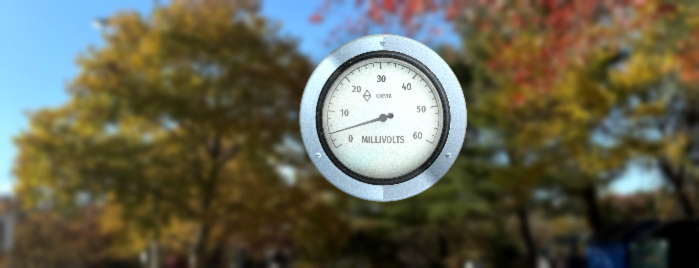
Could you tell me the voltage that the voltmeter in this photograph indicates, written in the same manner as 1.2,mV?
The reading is 4,mV
